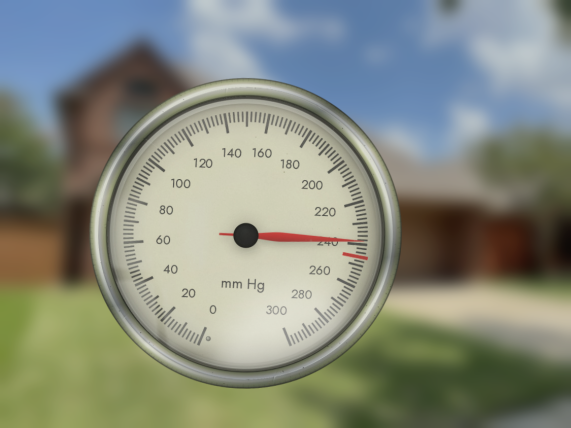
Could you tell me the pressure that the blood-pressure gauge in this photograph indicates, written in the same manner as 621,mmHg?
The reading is 238,mmHg
